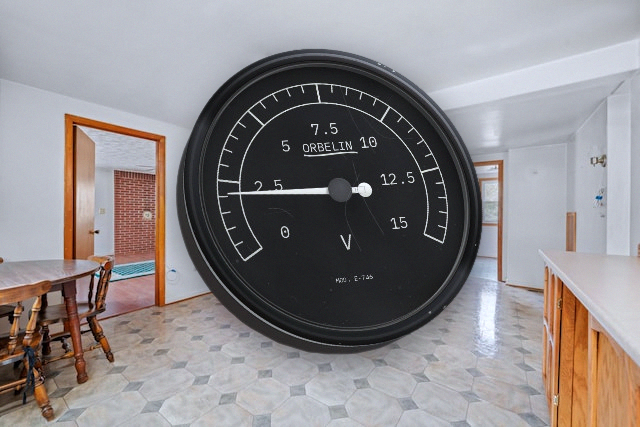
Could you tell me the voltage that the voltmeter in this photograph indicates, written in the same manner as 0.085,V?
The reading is 2,V
